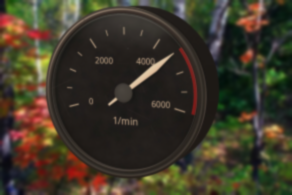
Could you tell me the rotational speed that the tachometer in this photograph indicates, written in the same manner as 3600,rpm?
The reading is 4500,rpm
